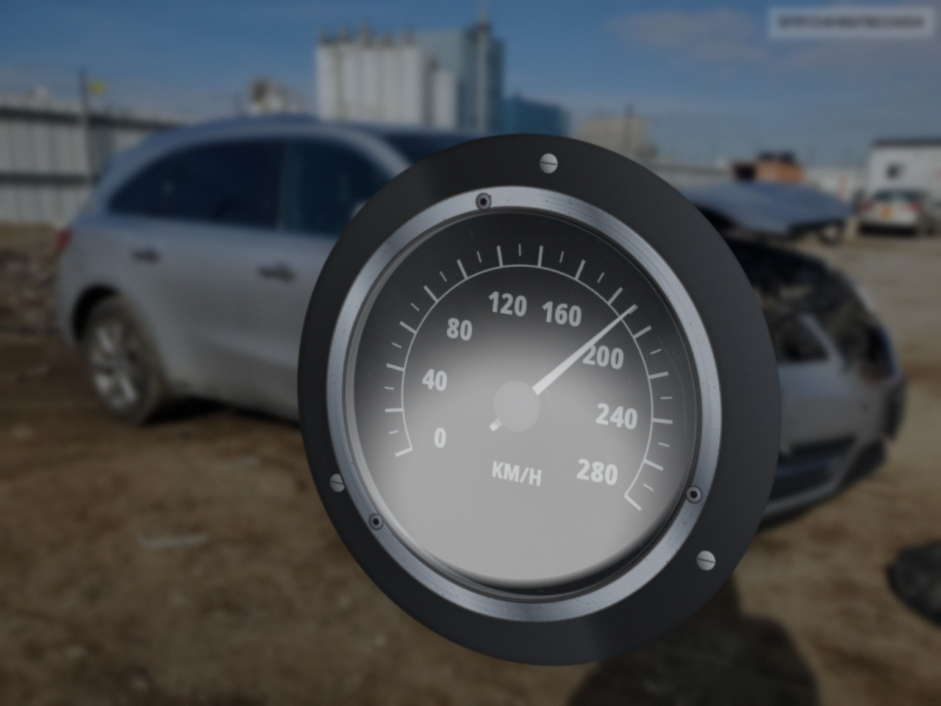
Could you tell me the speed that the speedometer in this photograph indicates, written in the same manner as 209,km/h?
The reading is 190,km/h
